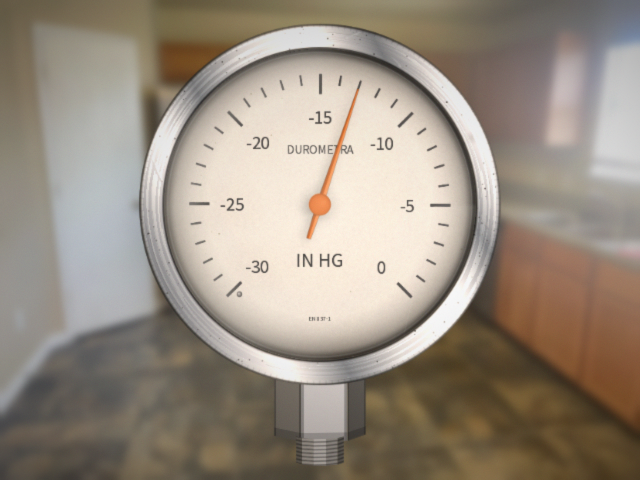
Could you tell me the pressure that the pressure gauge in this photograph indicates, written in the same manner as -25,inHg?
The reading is -13,inHg
